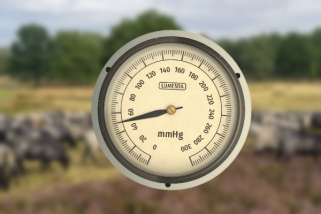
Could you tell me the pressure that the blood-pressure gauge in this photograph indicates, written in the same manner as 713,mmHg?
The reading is 50,mmHg
